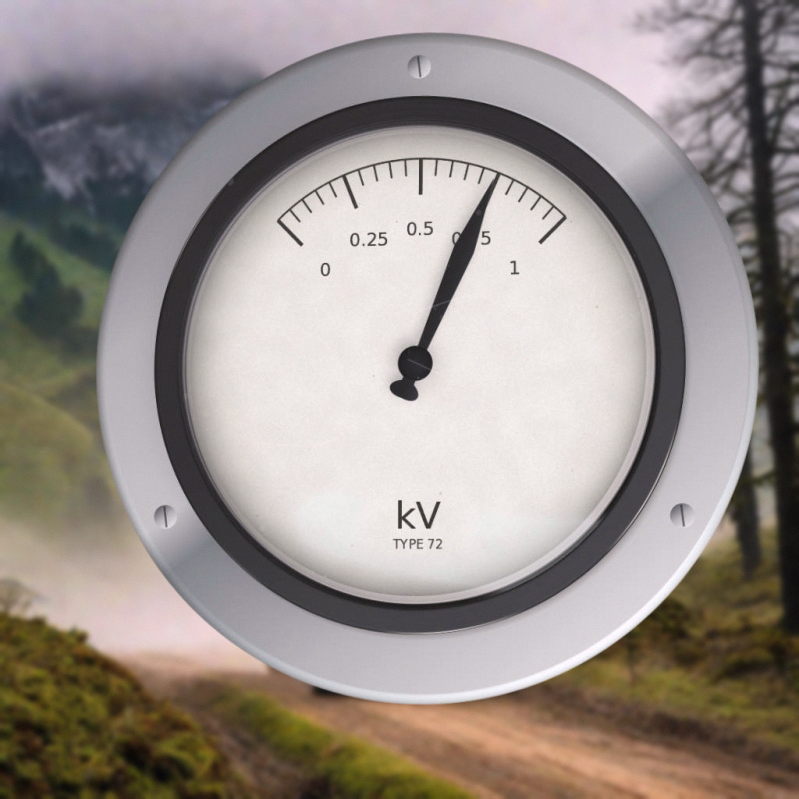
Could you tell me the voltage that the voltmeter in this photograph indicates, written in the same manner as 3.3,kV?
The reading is 0.75,kV
